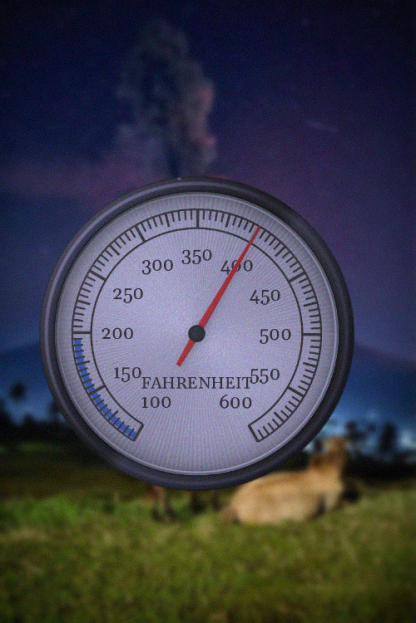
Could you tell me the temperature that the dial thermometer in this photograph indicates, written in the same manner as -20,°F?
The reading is 400,°F
